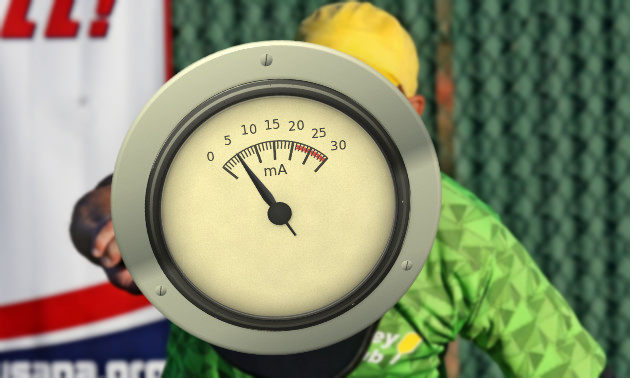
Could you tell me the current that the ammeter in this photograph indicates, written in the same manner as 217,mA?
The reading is 5,mA
